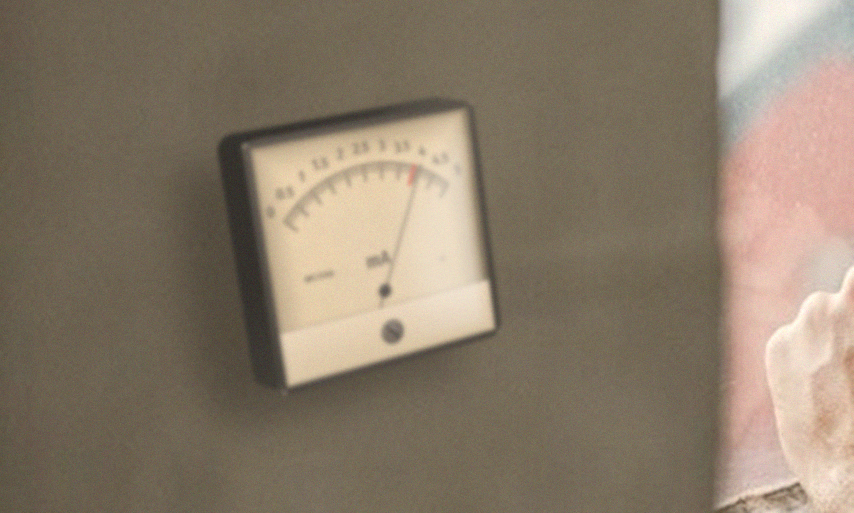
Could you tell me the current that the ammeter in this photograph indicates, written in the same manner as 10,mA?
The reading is 4,mA
